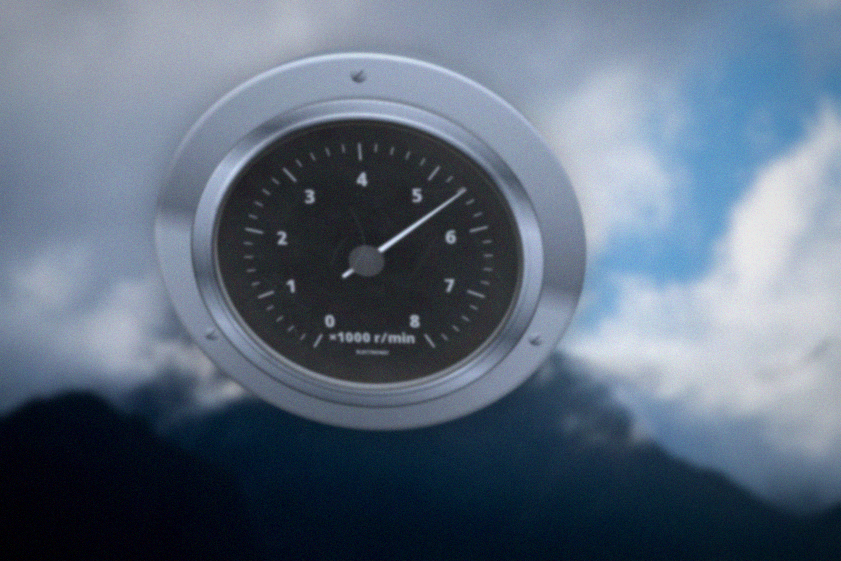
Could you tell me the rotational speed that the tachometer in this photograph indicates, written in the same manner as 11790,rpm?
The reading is 5400,rpm
